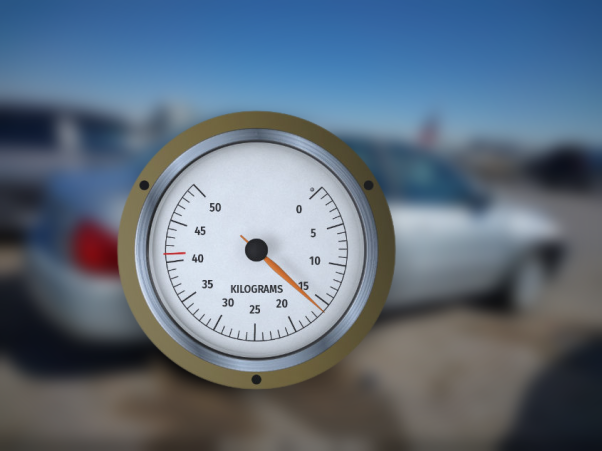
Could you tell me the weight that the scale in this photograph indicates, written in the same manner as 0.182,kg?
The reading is 16,kg
